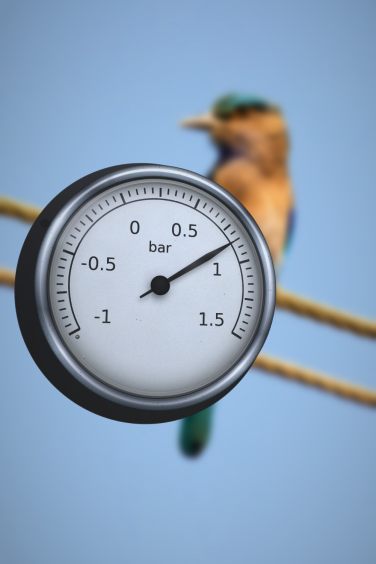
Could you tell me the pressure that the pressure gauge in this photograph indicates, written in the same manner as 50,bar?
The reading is 0.85,bar
